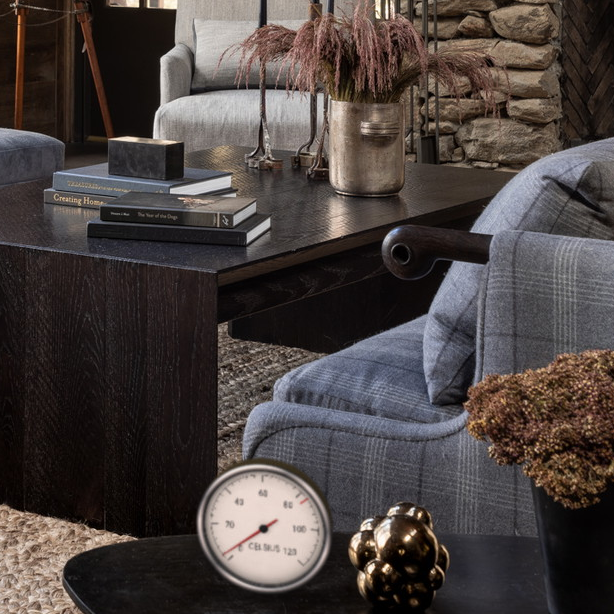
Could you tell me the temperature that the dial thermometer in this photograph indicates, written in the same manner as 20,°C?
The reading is 4,°C
